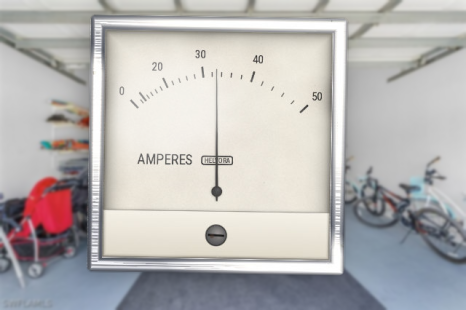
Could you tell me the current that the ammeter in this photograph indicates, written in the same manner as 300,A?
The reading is 33,A
